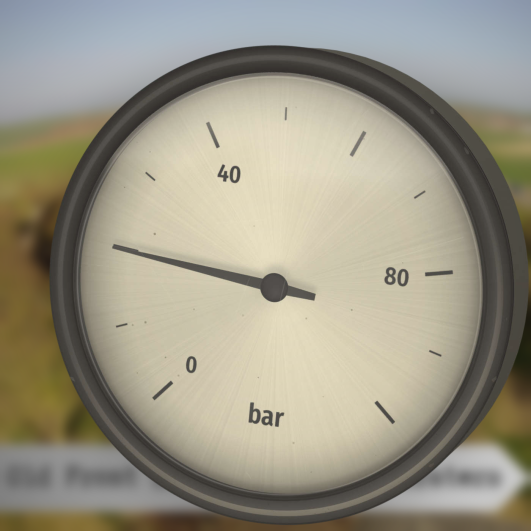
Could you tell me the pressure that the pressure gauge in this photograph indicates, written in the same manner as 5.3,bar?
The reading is 20,bar
